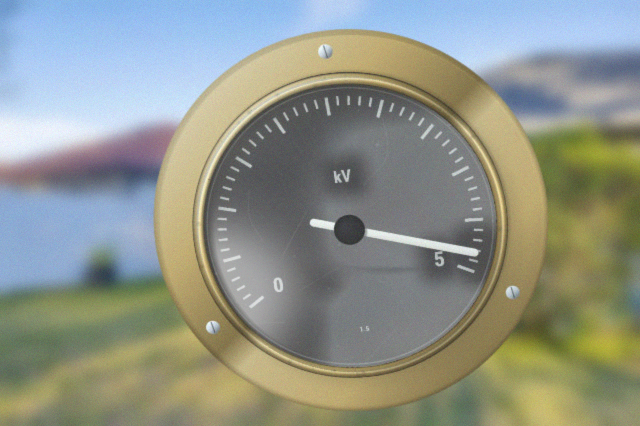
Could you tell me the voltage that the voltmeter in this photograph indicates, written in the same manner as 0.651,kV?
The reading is 4.8,kV
